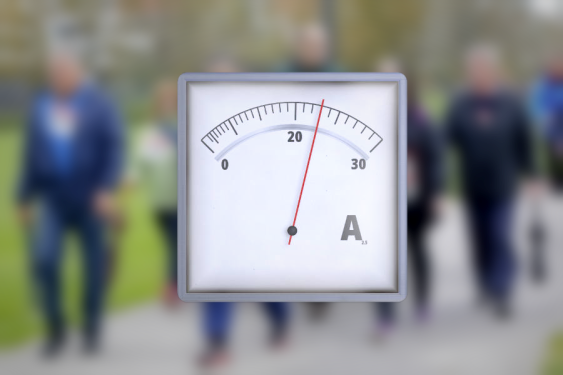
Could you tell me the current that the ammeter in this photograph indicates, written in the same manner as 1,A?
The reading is 23,A
